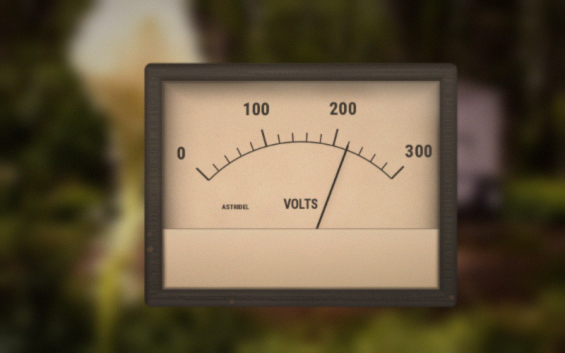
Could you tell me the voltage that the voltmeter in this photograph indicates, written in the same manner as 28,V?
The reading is 220,V
